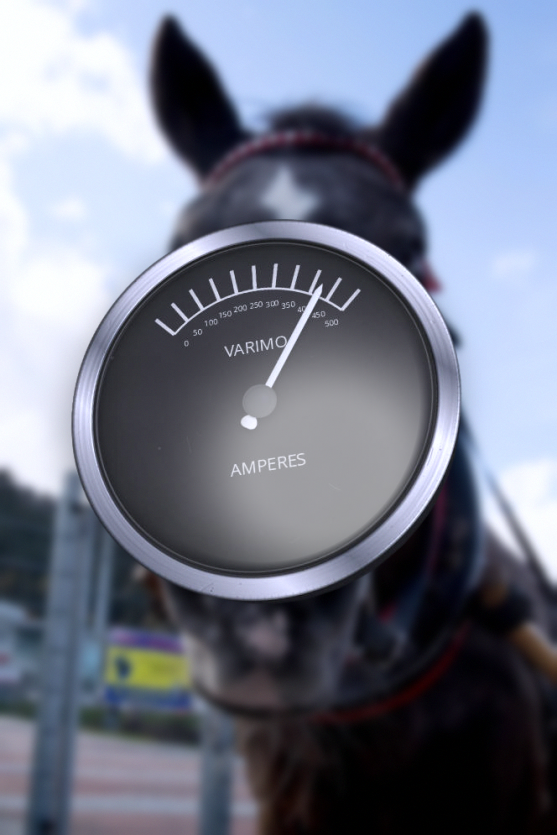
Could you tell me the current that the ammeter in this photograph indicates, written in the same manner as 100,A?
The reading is 425,A
